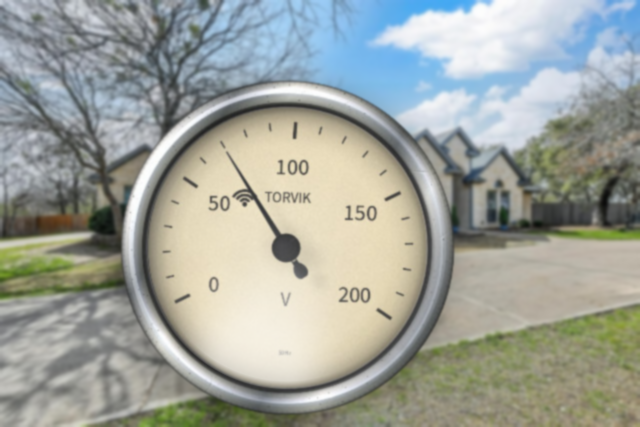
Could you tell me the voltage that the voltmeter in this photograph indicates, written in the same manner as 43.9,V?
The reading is 70,V
